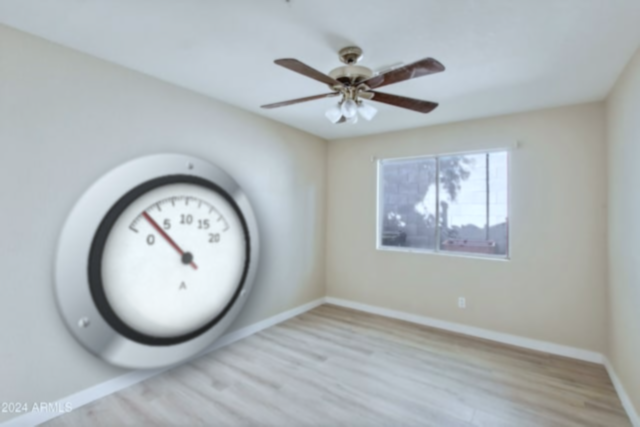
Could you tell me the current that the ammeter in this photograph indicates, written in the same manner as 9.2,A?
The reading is 2.5,A
